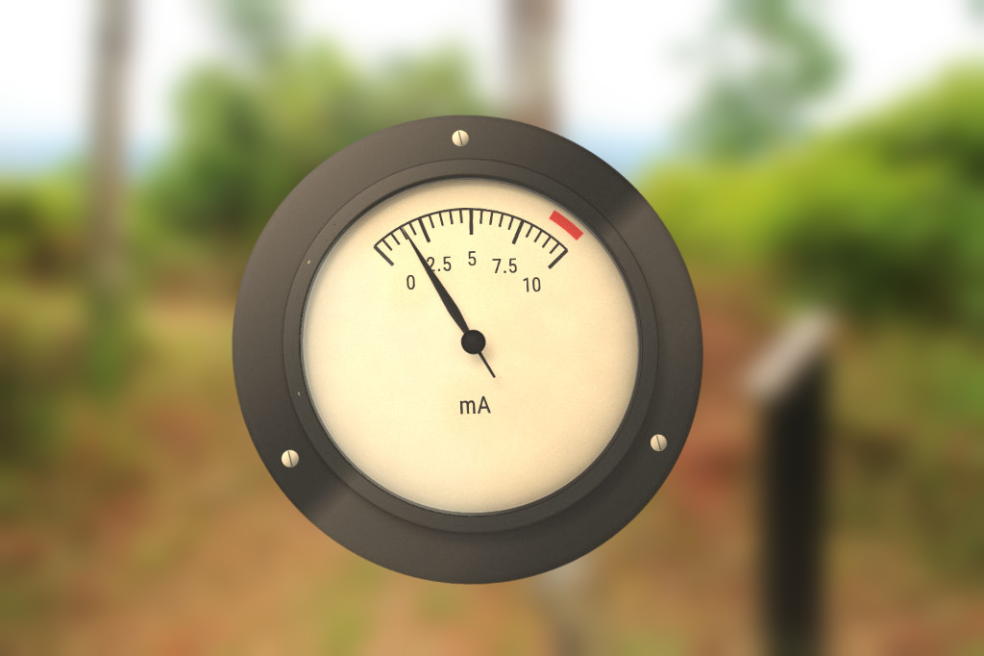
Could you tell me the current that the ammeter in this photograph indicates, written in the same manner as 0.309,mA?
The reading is 1.5,mA
